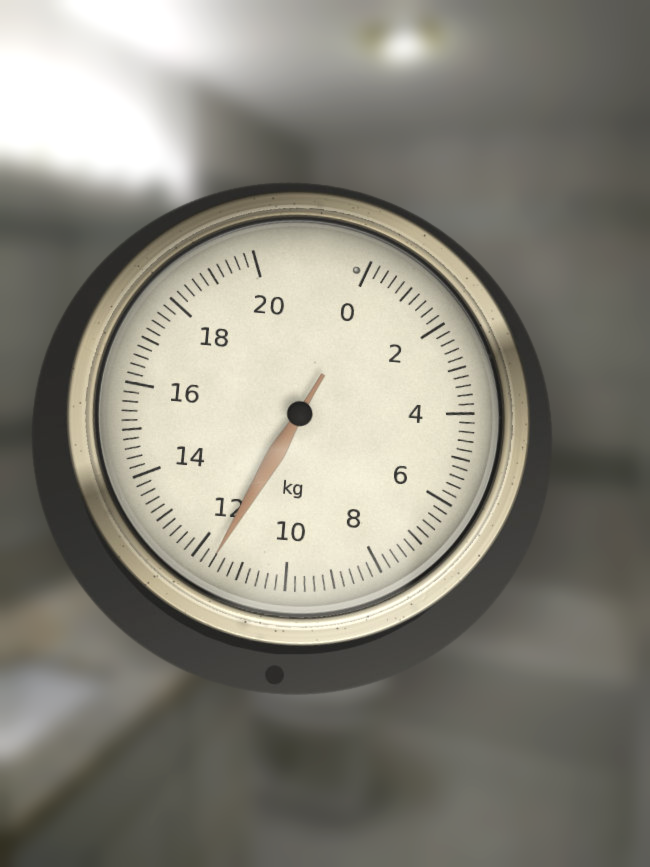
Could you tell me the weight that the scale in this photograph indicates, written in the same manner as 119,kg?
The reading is 11.6,kg
